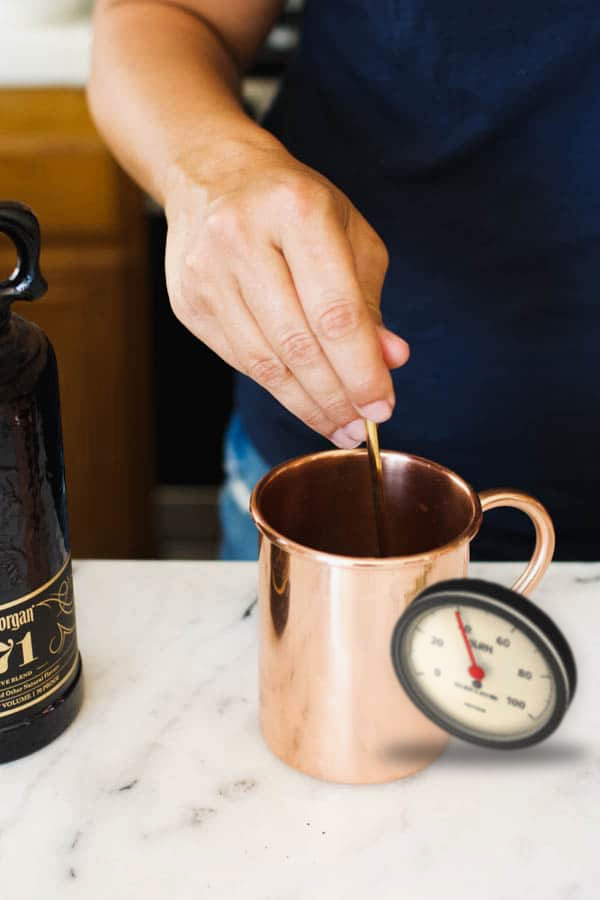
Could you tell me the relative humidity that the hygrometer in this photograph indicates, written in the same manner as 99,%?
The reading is 40,%
